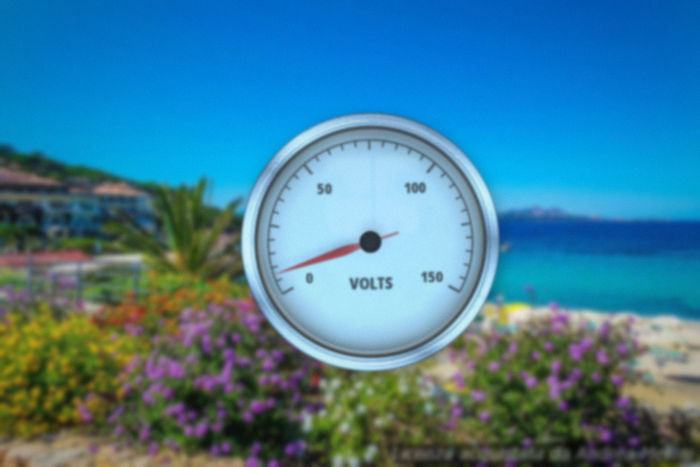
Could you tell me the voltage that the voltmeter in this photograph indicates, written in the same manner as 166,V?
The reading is 7.5,V
